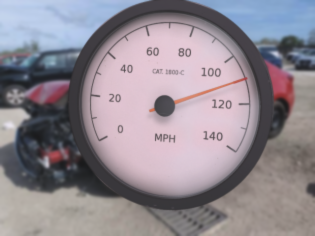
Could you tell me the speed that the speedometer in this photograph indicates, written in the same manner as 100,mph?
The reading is 110,mph
